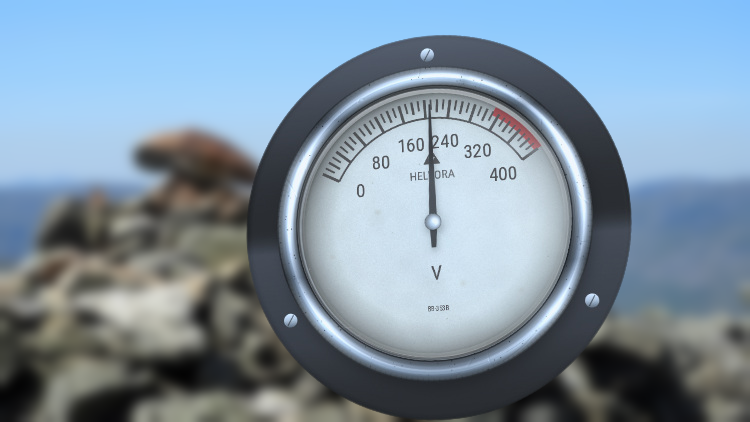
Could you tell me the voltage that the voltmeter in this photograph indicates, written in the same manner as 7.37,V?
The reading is 210,V
